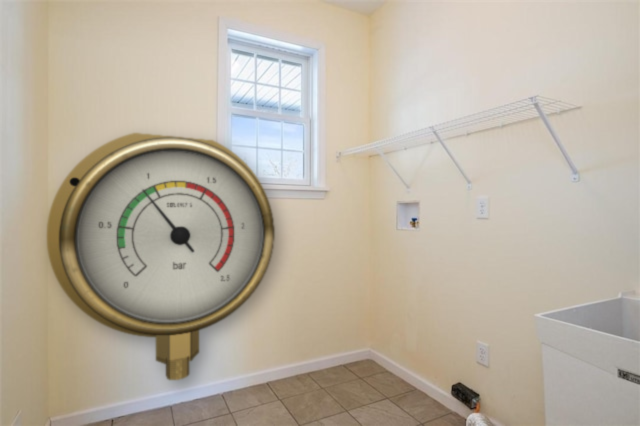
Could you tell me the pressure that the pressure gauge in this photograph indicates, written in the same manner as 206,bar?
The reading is 0.9,bar
